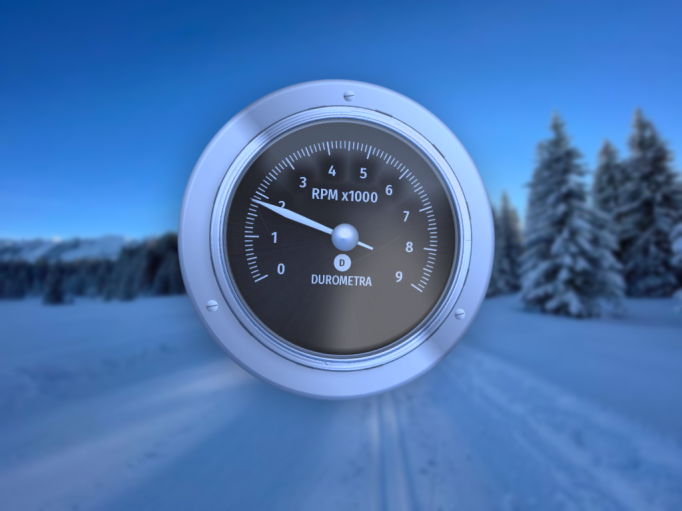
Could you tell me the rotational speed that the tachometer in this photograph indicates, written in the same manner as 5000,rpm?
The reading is 1800,rpm
